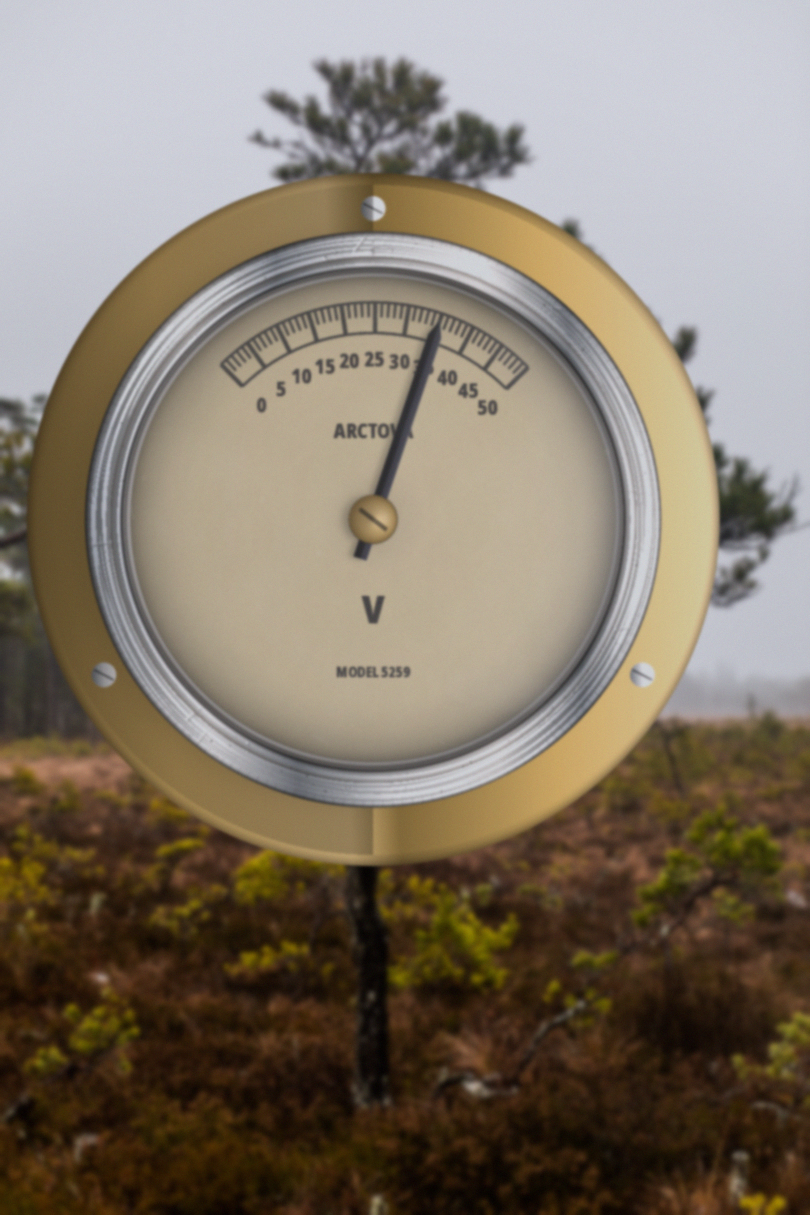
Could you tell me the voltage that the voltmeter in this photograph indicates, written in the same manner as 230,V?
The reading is 35,V
